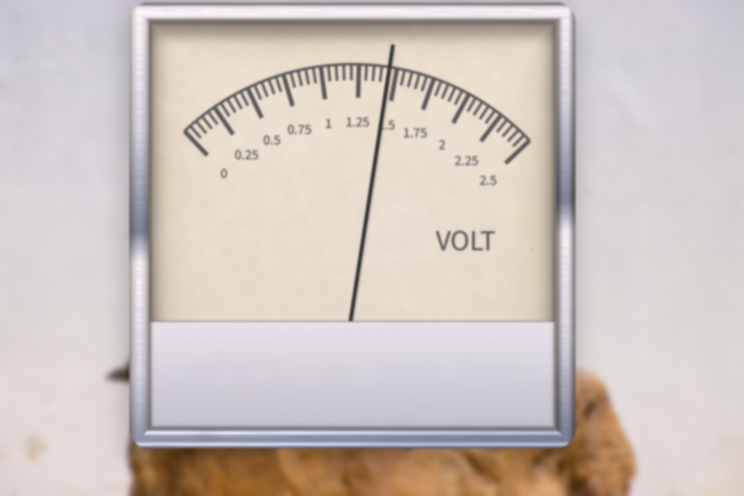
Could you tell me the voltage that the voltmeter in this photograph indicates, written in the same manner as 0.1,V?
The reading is 1.45,V
